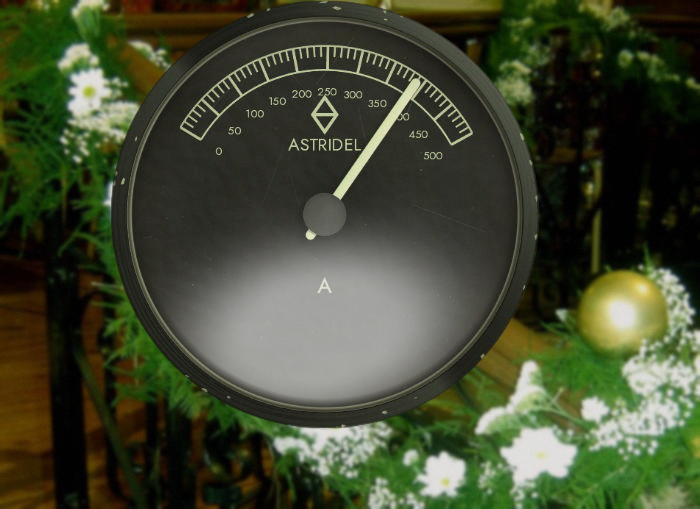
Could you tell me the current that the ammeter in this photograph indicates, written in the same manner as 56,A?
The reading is 390,A
